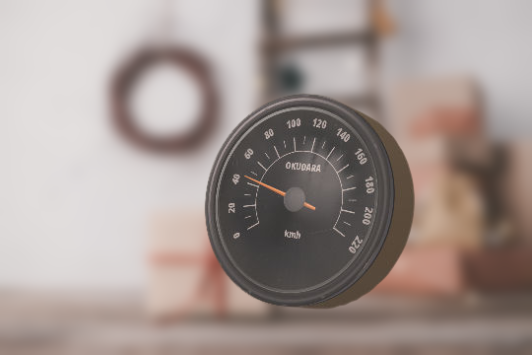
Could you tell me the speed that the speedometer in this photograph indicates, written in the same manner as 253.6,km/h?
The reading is 45,km/h
